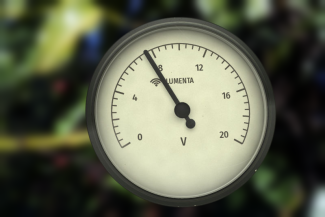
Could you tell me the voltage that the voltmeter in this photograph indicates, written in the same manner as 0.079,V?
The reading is 7.5,V
